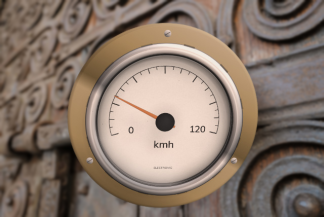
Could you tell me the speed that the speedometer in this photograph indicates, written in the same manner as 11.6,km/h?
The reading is 25,km/h
